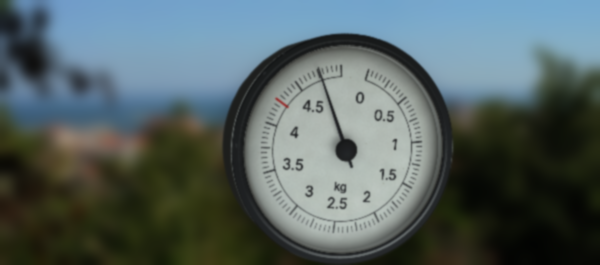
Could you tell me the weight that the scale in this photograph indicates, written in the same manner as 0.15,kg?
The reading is 4.75,kg
